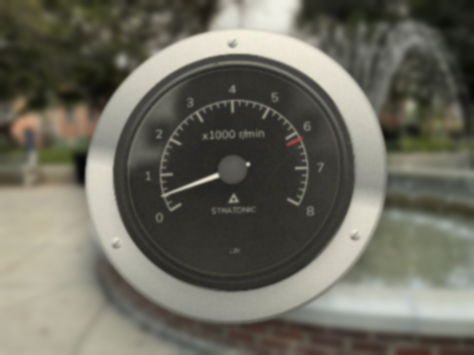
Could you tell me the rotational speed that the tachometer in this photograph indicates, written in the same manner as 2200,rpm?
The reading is 400,rpm
